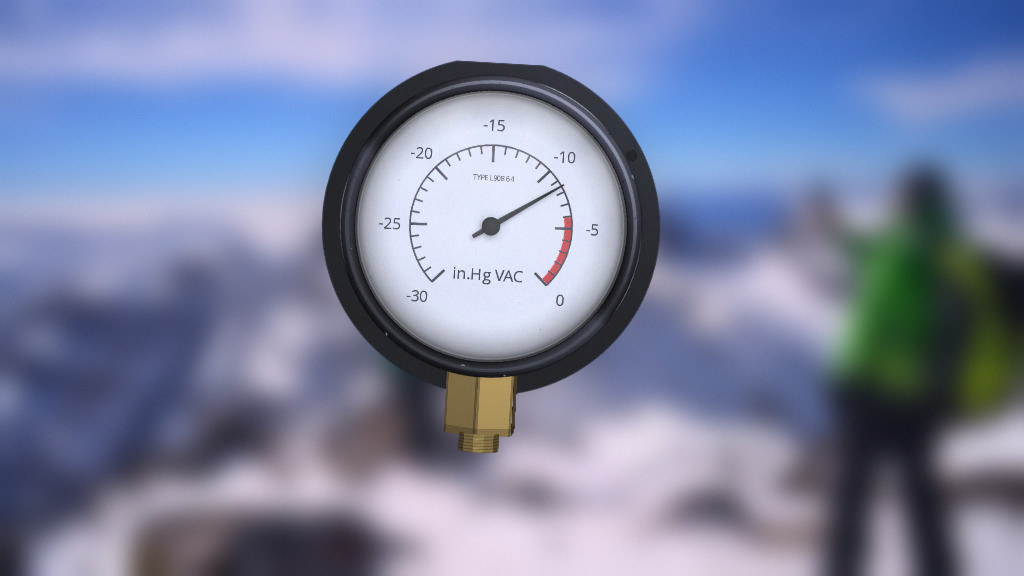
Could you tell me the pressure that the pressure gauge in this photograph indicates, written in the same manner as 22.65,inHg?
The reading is -8.5,inHg
